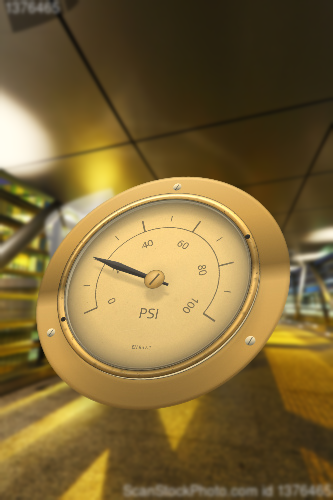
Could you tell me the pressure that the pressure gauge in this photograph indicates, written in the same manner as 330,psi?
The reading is 20,psi
